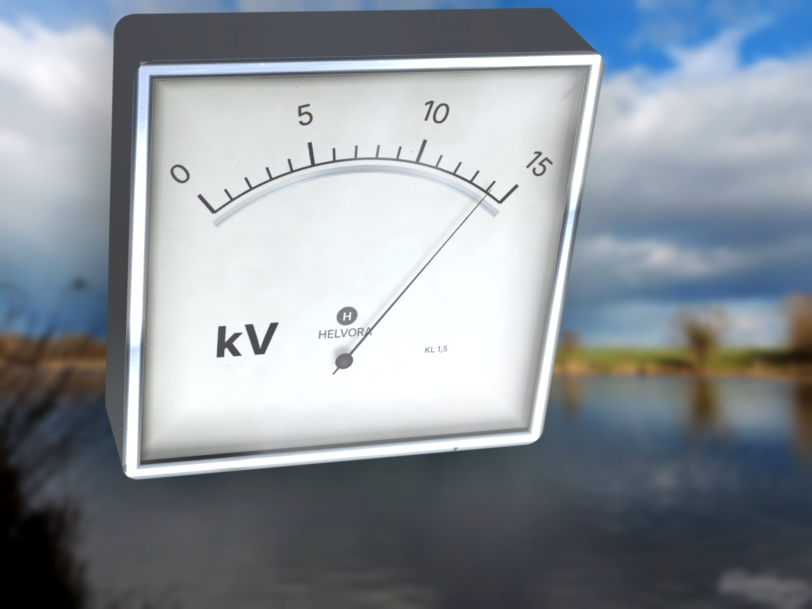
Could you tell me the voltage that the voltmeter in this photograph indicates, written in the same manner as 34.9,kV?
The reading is 14,kV
